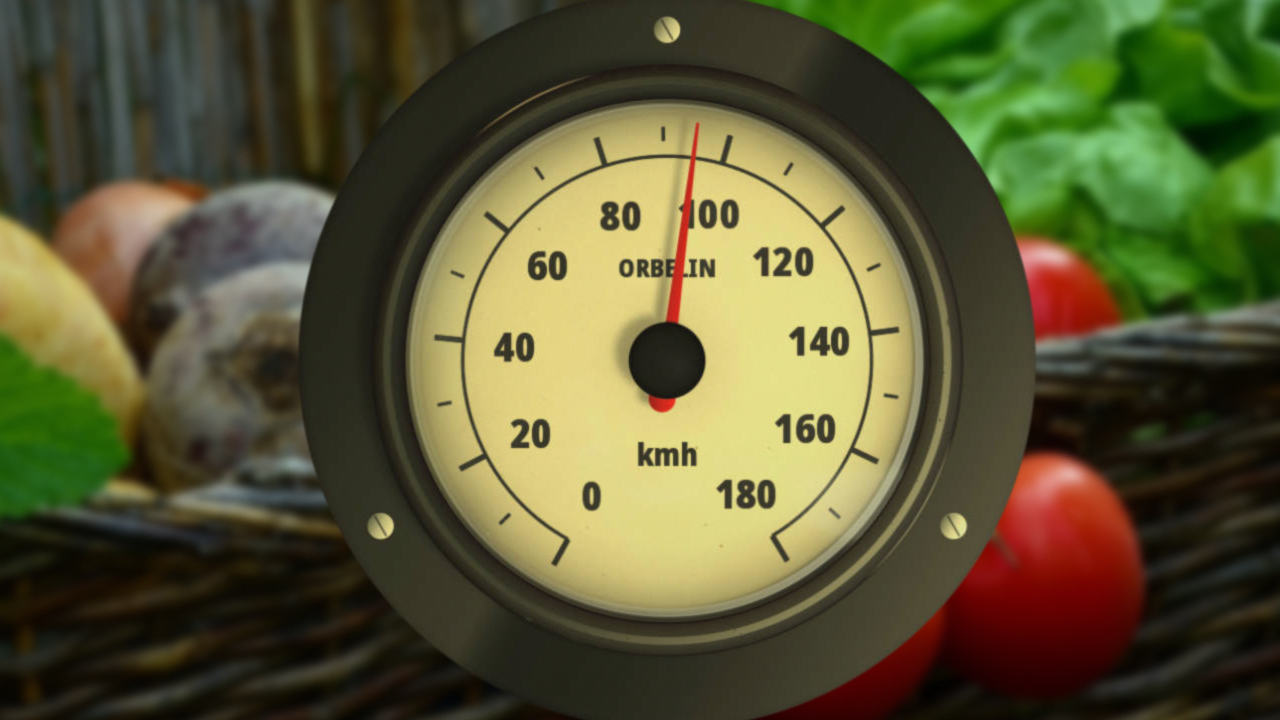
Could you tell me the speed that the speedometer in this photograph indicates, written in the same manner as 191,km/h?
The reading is 95,km/h
